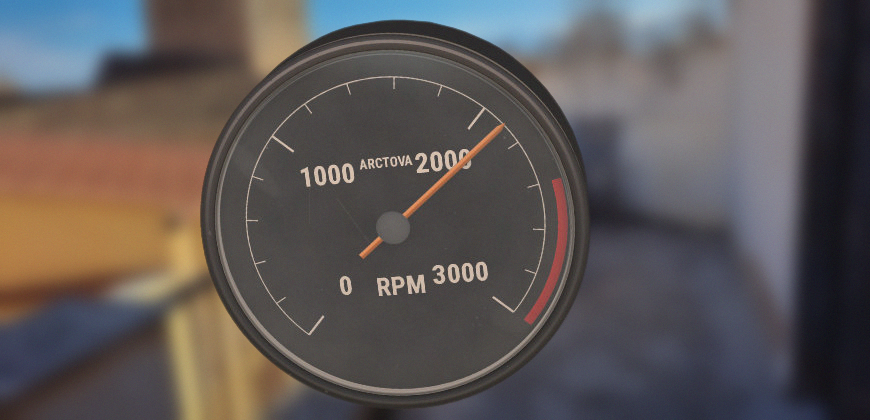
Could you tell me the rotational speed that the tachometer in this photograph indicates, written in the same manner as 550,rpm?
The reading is 2100,rpm
